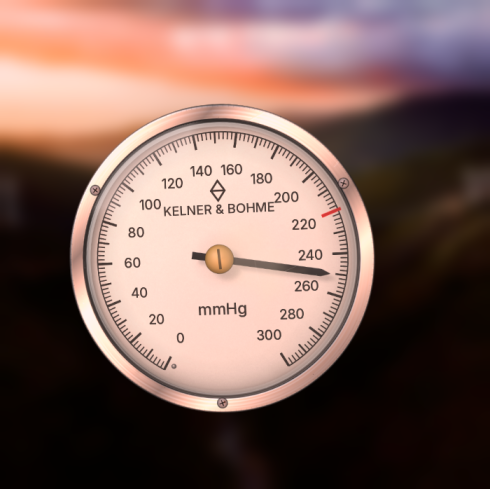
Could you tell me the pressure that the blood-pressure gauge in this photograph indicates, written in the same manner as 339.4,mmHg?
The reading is 250,mmHg
